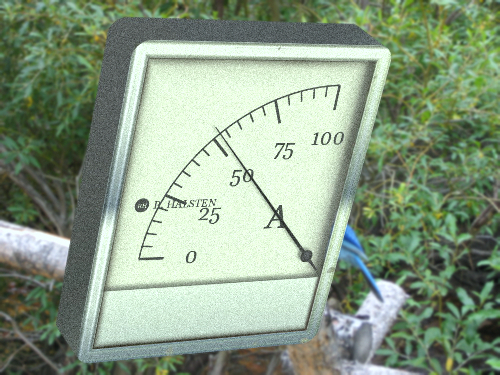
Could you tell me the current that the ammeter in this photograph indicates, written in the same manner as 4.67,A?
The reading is 52.5,A
